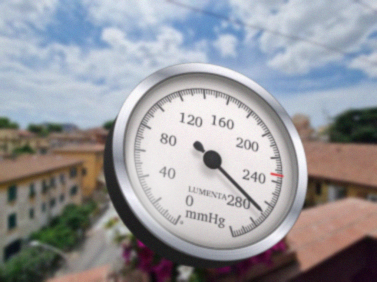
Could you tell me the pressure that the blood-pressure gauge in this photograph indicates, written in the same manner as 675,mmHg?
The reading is 270,mmHg
